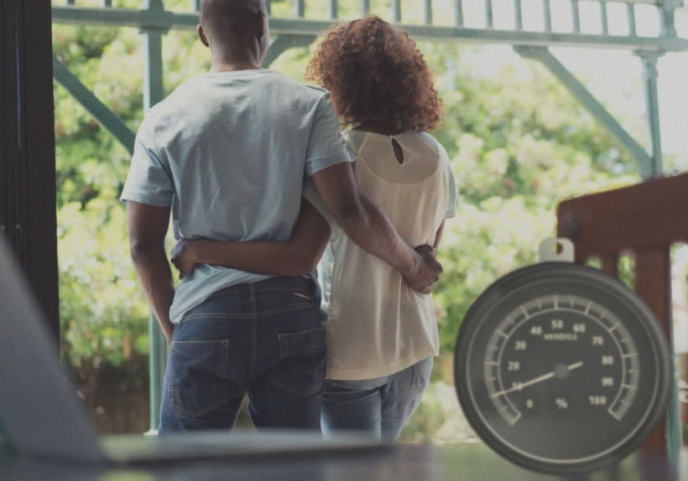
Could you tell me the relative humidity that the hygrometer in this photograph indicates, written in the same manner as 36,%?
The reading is 10,%
